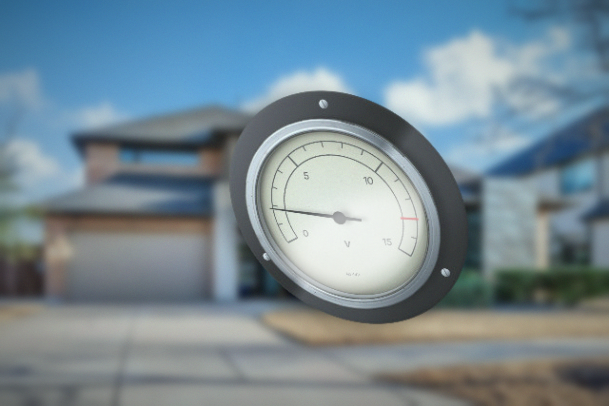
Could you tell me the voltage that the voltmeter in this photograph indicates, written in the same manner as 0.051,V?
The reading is 2,V
